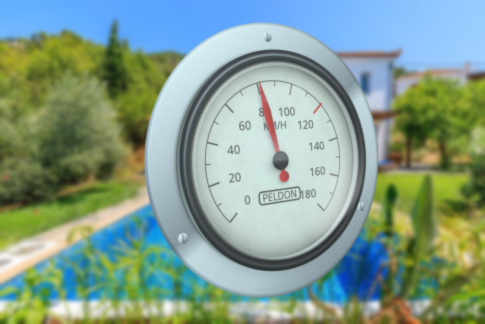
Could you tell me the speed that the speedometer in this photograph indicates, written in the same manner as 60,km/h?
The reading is 80,km/h
